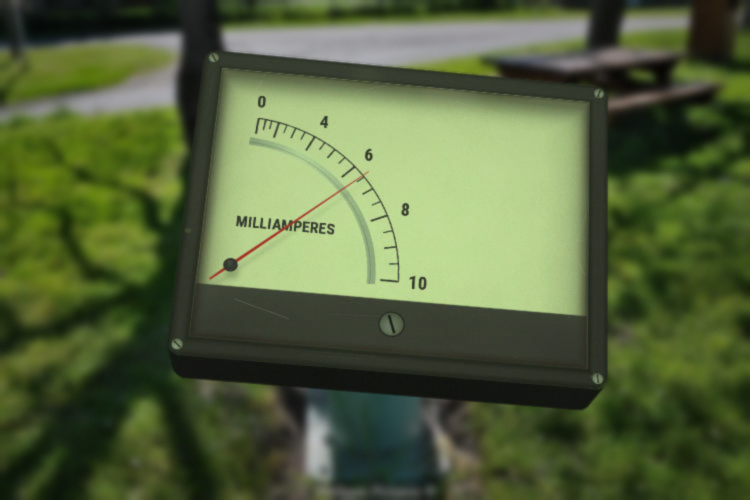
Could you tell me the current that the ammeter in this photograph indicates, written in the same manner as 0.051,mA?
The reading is 6.5,mA
